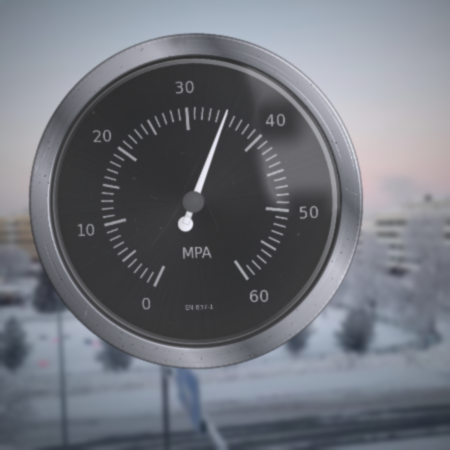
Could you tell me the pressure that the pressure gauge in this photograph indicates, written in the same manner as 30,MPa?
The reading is 35,MPa
